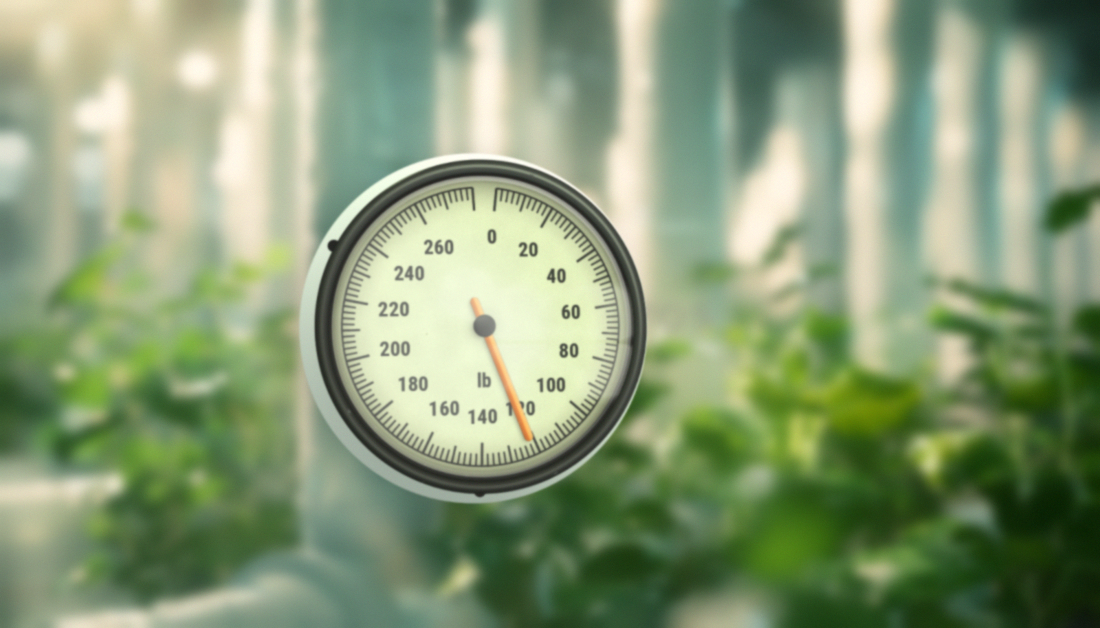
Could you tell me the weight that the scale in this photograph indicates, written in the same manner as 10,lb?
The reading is 122,lb
